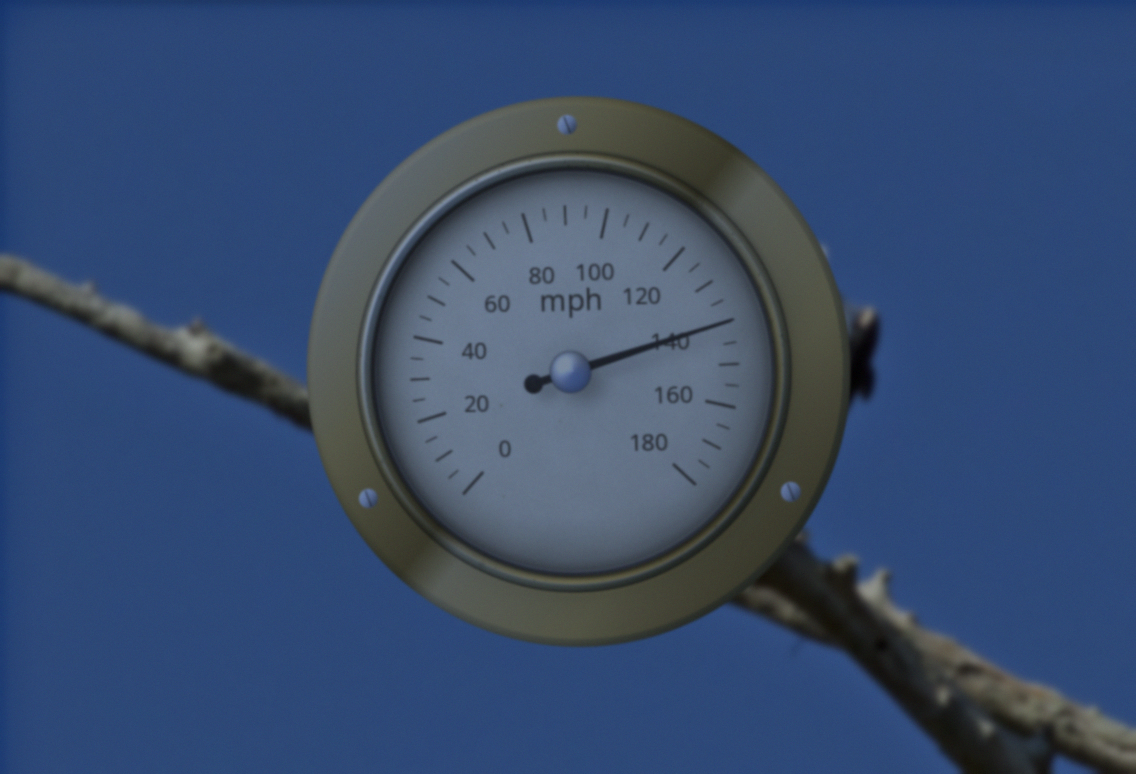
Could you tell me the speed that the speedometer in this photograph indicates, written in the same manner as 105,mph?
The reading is 140,mph
